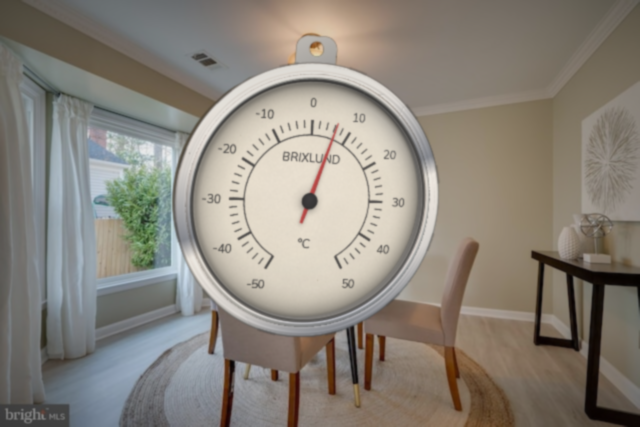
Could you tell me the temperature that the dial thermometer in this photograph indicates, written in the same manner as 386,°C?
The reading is 6,°C
